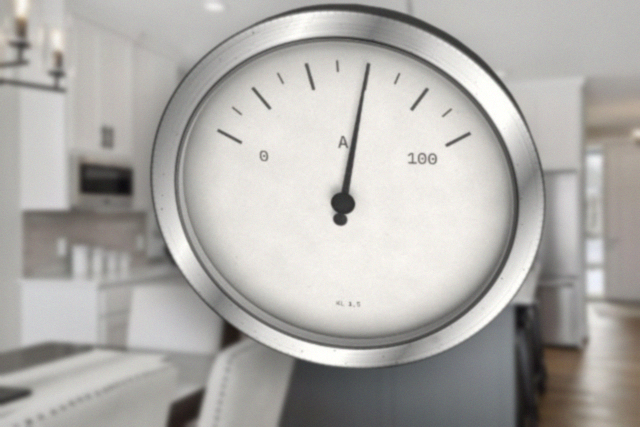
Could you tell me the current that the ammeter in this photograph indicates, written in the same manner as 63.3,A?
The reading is 60,A
